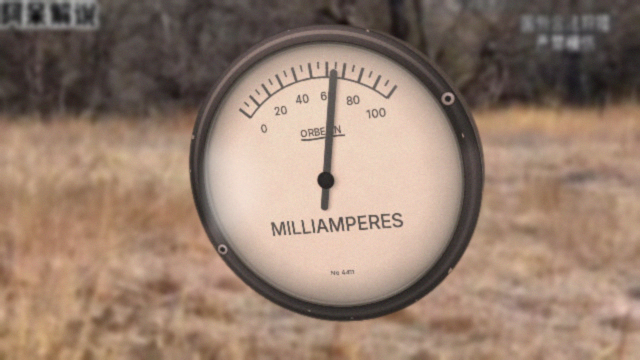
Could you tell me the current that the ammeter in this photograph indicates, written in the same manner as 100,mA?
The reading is 65,mA
